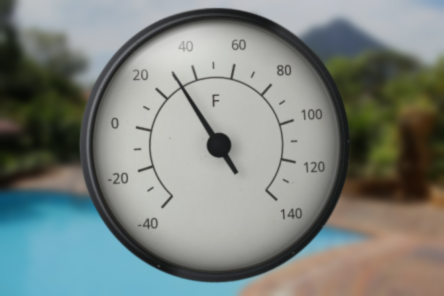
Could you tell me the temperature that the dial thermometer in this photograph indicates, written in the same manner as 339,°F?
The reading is 30,°F
